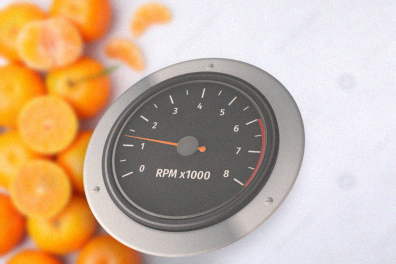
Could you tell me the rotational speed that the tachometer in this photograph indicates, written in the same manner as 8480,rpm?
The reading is 1250,rpm
